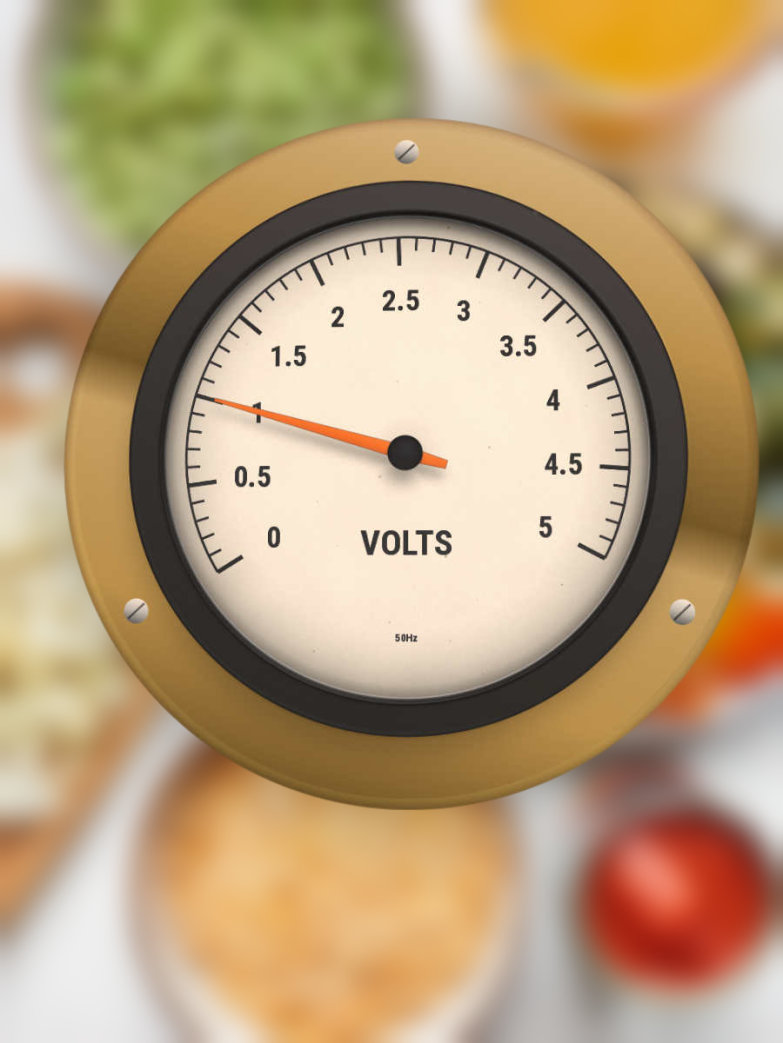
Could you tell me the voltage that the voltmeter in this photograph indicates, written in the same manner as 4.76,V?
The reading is 1,V
